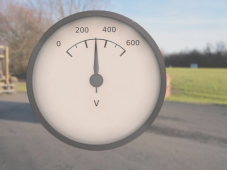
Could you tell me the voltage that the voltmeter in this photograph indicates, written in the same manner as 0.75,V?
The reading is 300,V
